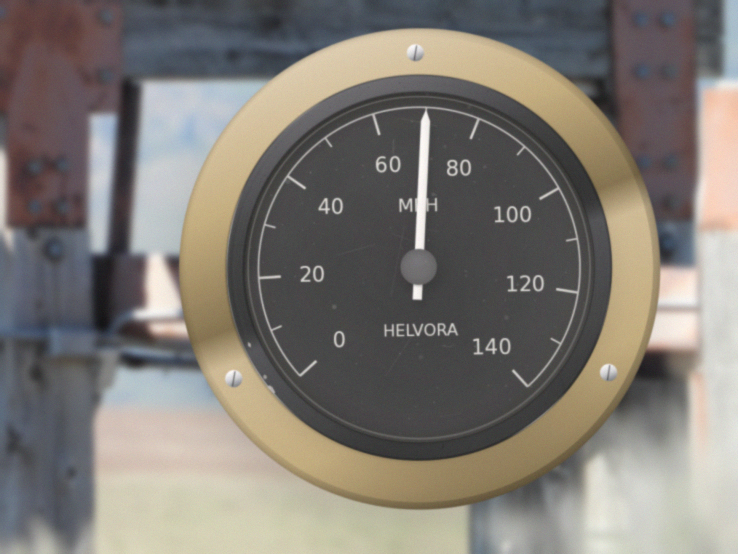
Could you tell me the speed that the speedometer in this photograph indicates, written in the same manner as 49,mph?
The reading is 70,mph
